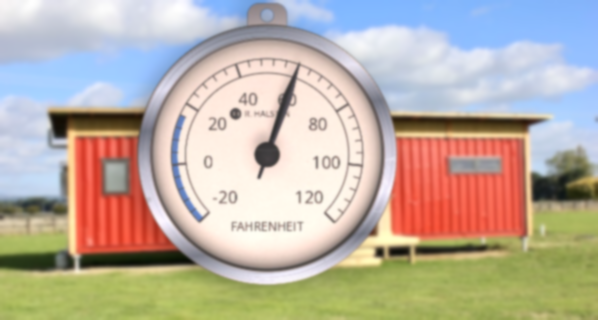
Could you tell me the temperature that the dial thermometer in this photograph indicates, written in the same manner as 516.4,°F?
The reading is 60,°F
